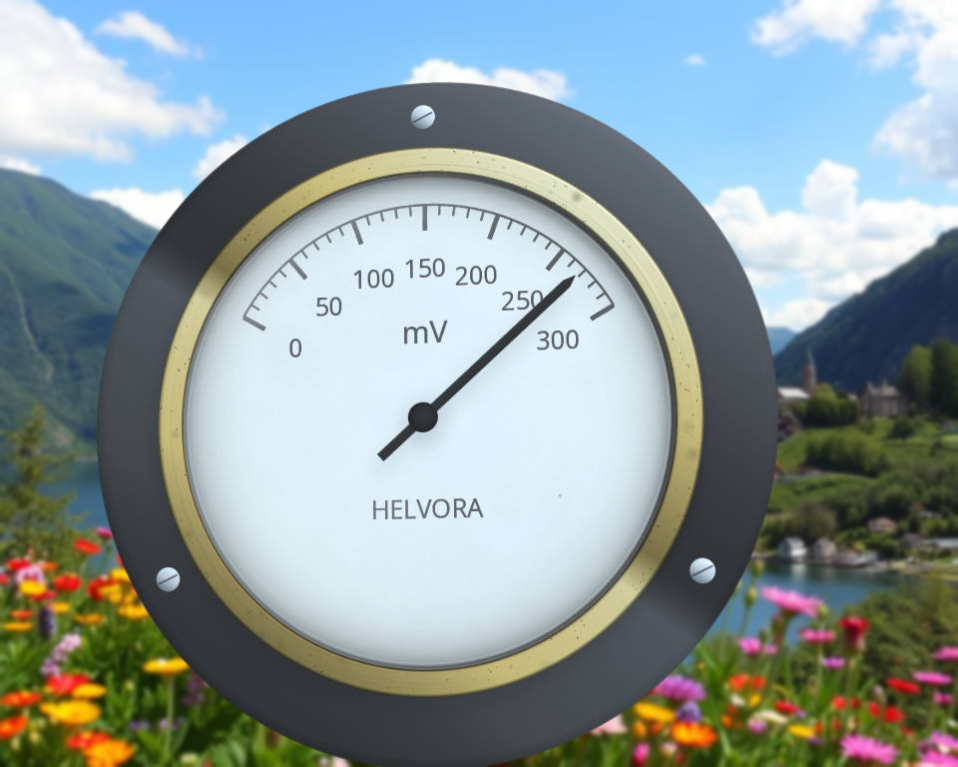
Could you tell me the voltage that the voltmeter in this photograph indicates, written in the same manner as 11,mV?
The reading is 270,mV
